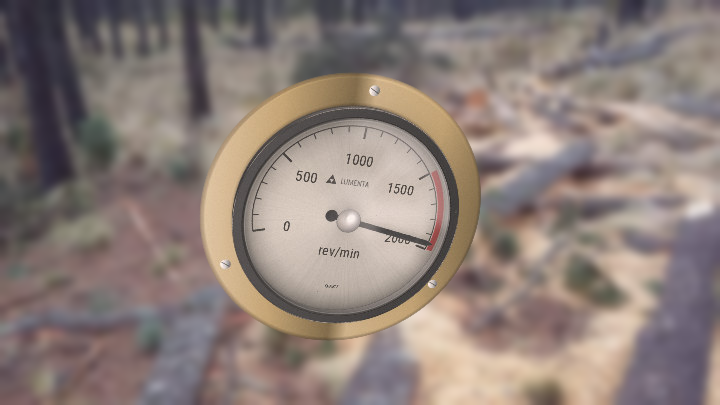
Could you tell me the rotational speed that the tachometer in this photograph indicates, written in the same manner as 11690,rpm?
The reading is 1950,rpm
